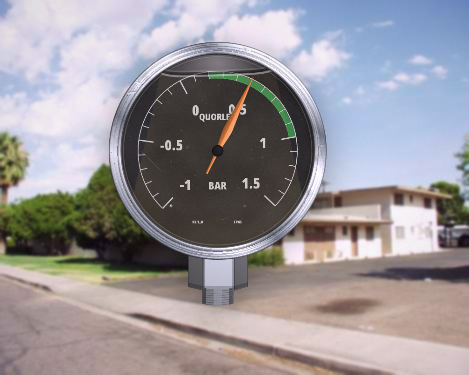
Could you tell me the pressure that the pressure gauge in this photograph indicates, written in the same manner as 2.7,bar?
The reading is 0.5,bar
